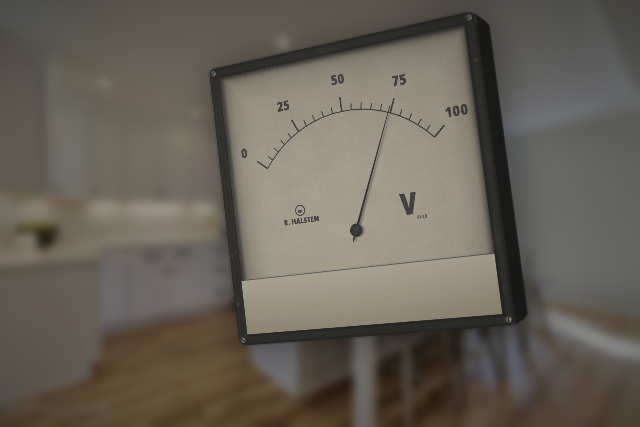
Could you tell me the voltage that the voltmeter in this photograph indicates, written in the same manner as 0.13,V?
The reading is 75,V
